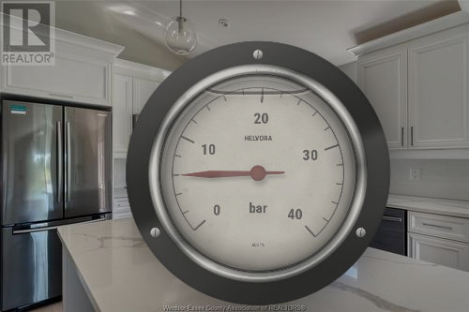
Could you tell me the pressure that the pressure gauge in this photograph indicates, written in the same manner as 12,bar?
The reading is 6,bar
